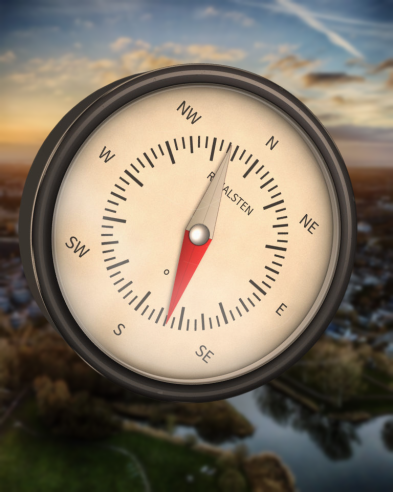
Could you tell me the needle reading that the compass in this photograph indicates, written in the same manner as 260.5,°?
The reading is 160,°
